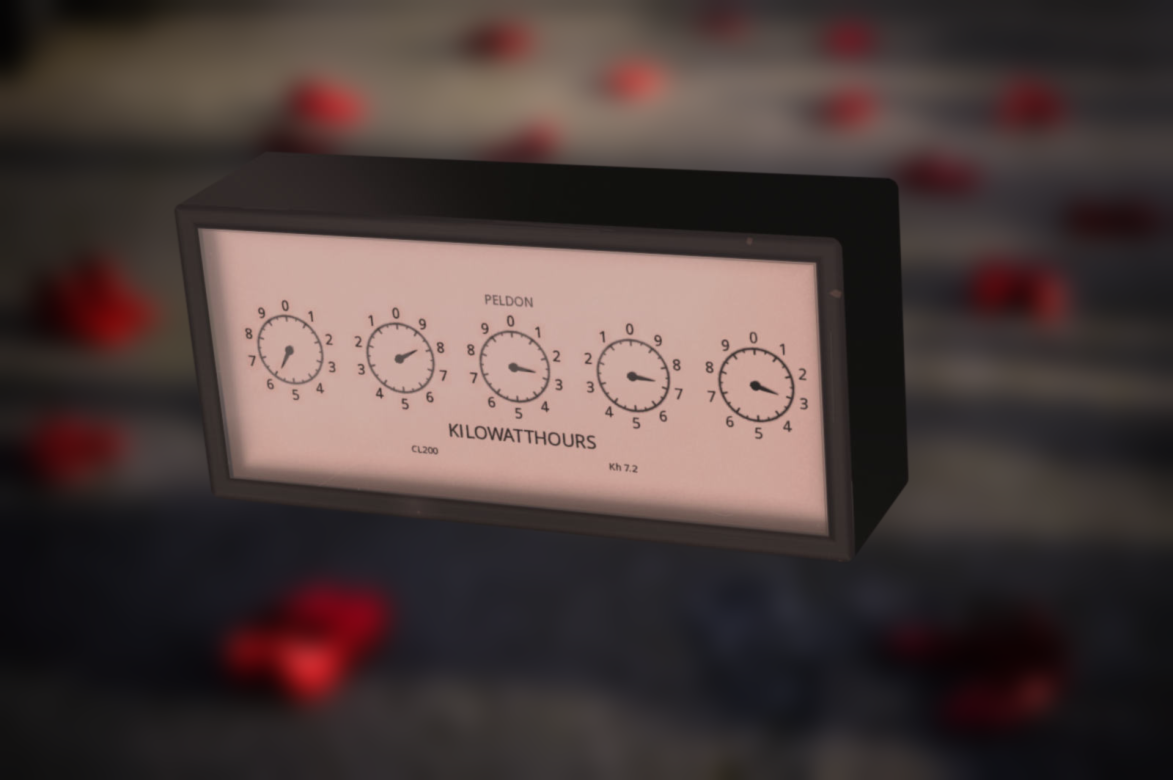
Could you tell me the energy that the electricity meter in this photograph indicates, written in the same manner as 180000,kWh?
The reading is 58273,kWh
